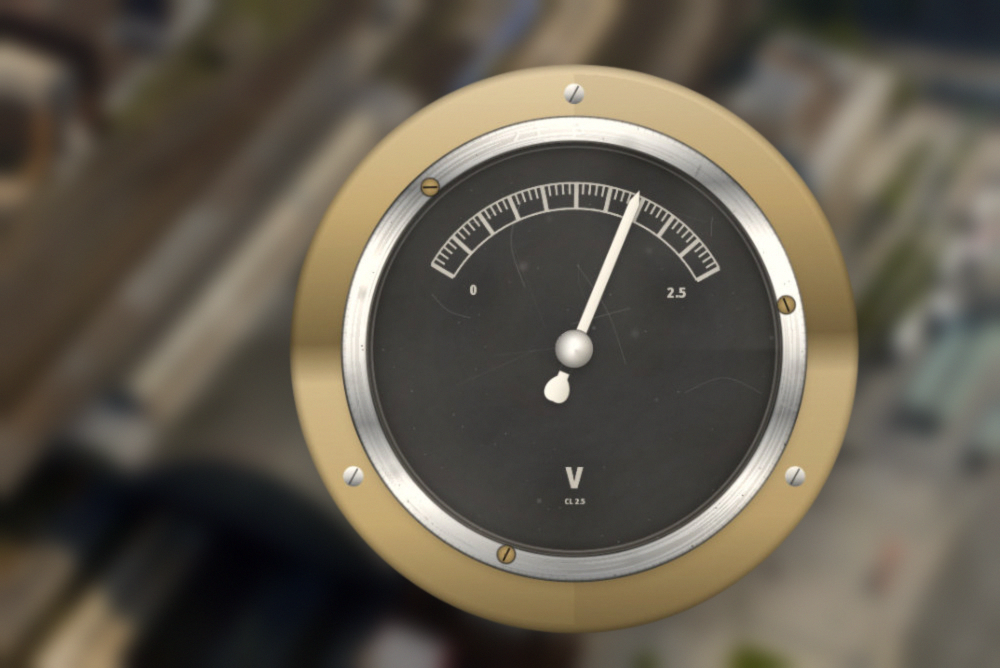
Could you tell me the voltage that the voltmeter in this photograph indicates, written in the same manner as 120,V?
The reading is 1.7,V
